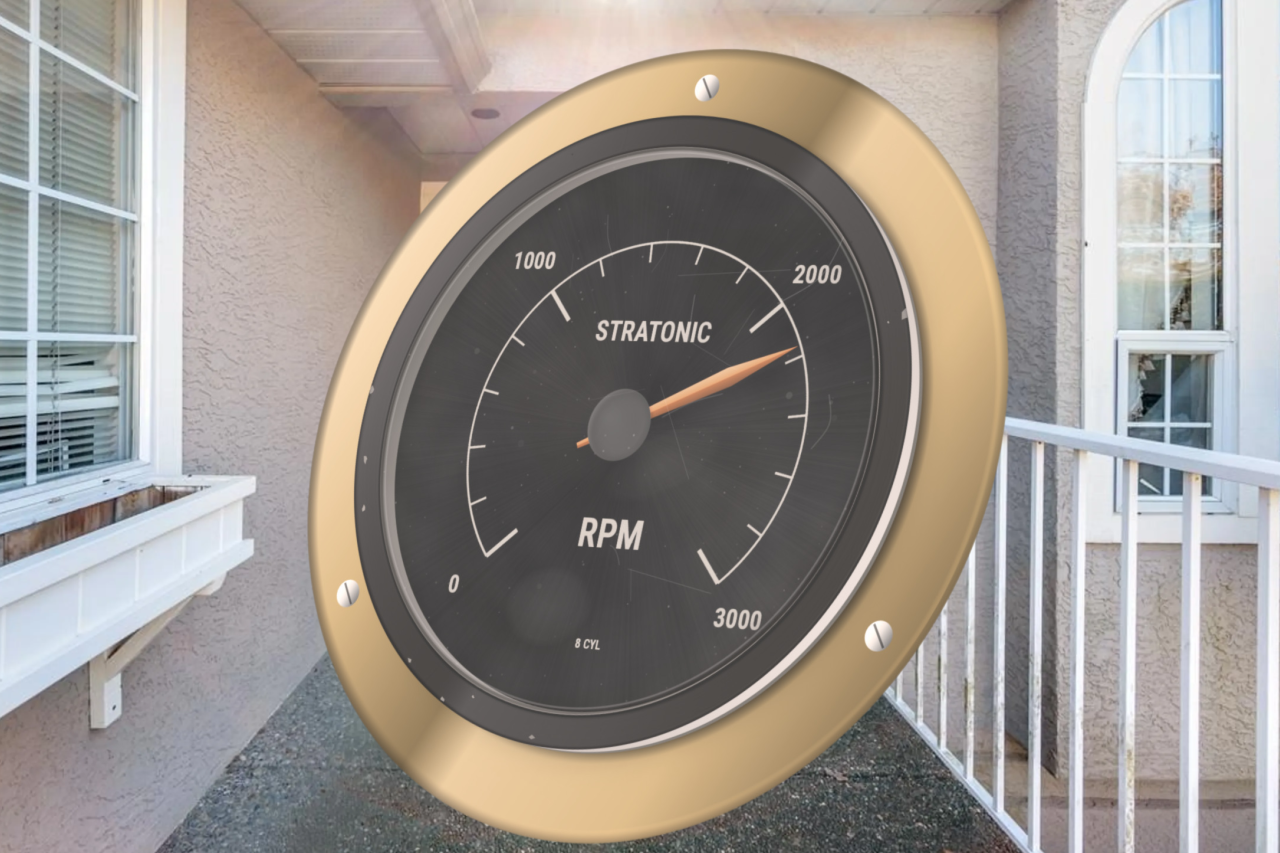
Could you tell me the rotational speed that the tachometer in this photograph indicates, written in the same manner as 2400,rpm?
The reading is 2200,rpm
